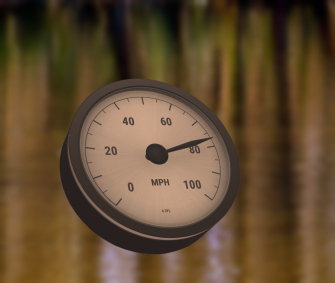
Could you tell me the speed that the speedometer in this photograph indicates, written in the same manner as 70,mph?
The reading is 77.5,mph
